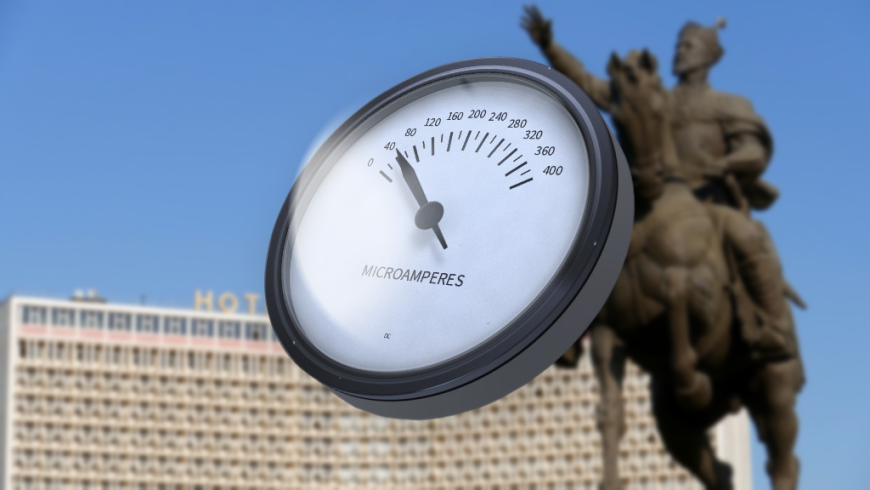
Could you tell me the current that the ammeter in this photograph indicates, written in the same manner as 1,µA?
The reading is 50,µA
